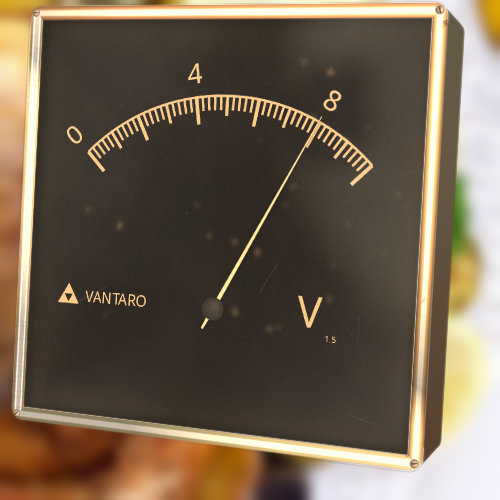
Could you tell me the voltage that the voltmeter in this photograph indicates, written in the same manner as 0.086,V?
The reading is 8,V
